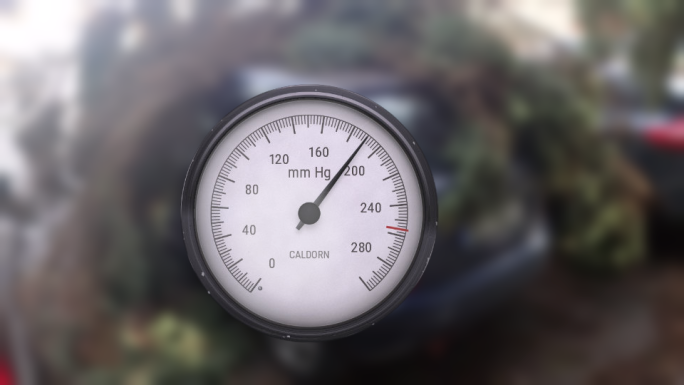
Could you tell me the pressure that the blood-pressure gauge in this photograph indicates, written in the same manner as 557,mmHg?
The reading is 190,mmHg
